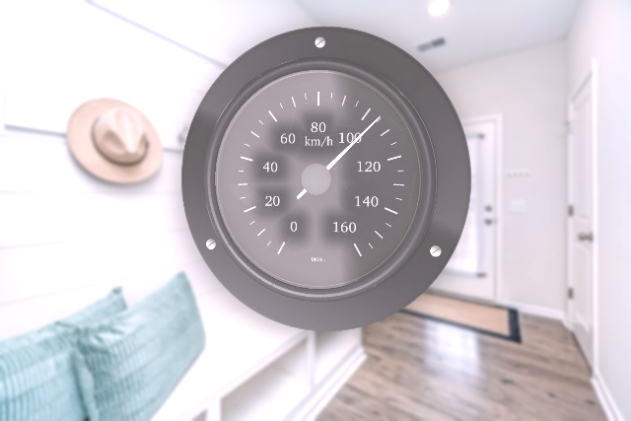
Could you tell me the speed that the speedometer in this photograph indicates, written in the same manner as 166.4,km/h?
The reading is 105,km/h
